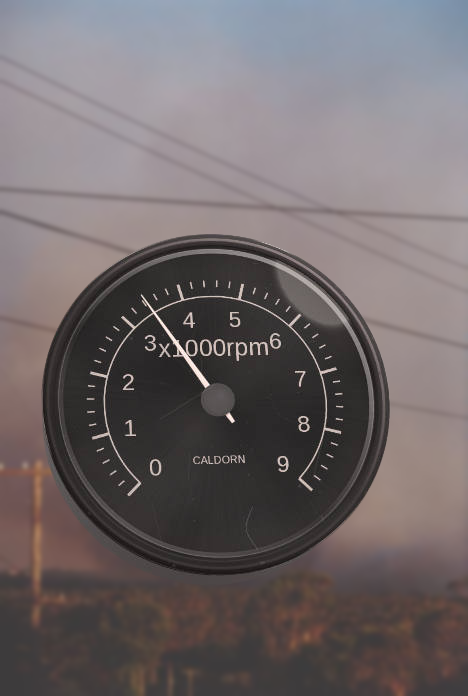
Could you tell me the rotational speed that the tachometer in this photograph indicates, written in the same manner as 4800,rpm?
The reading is 3400,rpm
